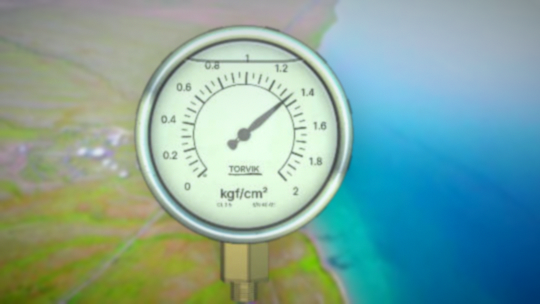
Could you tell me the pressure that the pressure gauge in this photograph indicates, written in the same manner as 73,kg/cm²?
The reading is 1.35,kg/cm²
